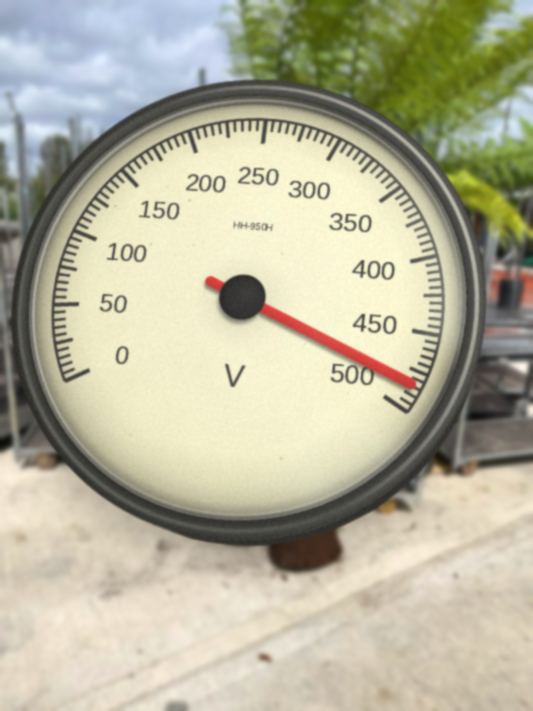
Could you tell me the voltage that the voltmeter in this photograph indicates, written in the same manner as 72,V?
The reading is 485,V
